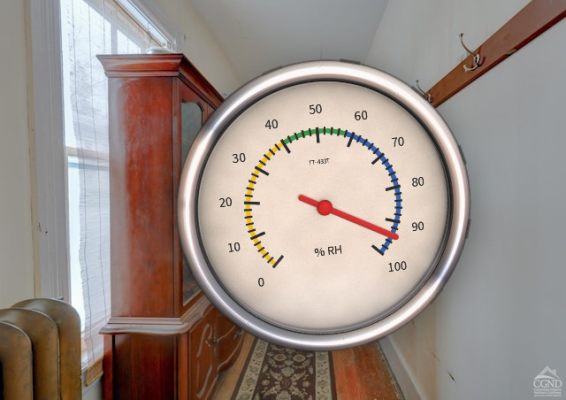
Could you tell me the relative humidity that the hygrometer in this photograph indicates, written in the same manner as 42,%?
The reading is 94,%
